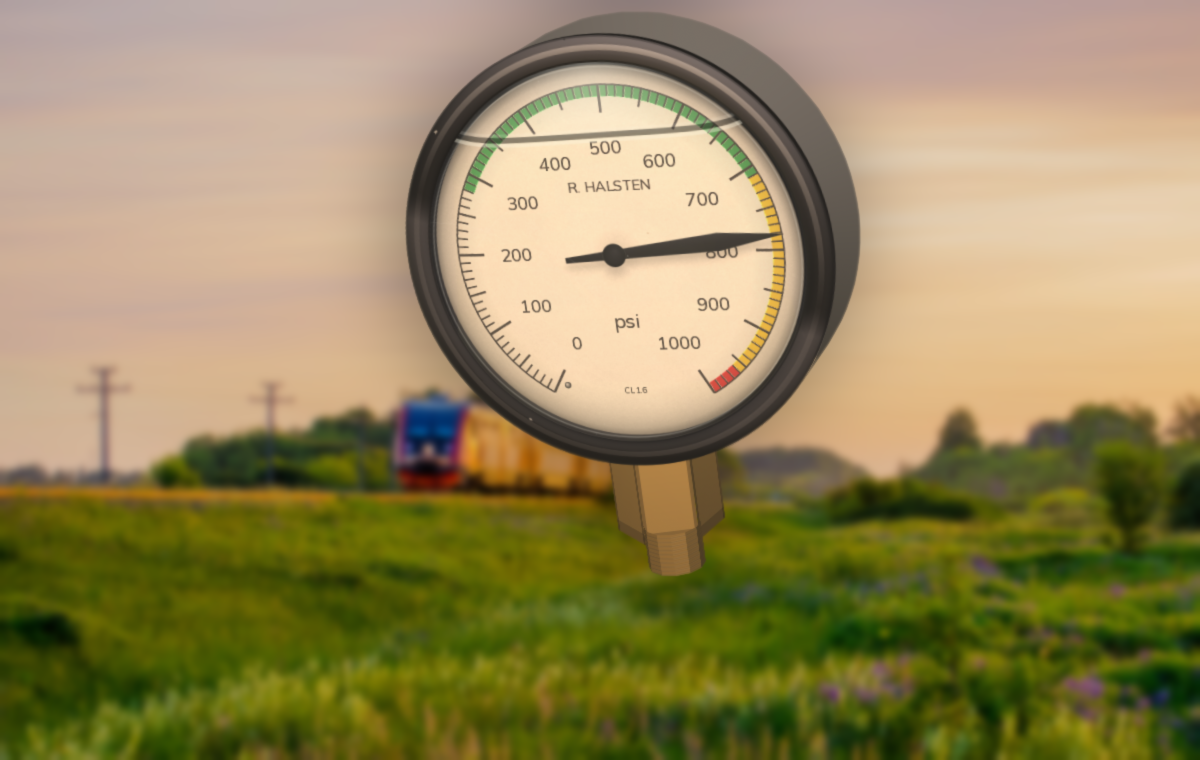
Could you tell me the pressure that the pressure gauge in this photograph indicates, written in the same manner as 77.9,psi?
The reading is 780,psi
